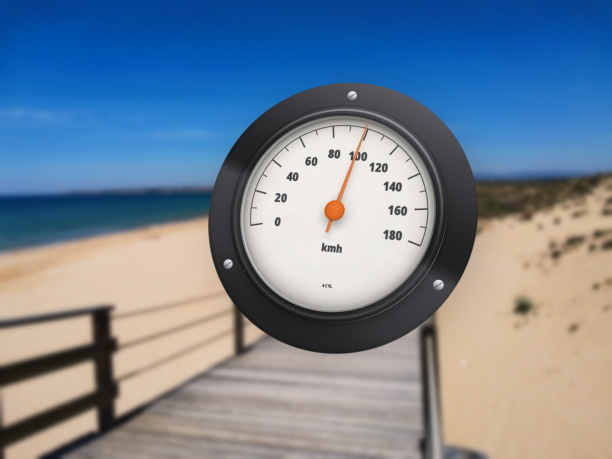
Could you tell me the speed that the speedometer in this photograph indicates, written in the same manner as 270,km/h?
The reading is 100,km/h
